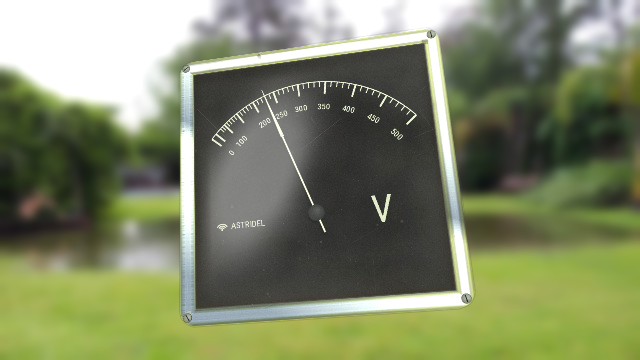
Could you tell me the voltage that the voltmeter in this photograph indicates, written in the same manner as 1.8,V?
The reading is 230,V
